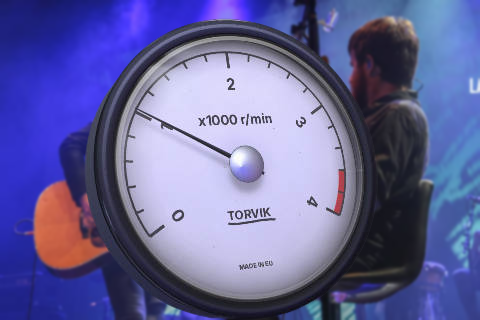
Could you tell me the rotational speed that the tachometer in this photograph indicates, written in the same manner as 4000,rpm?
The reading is 1000,rpm
